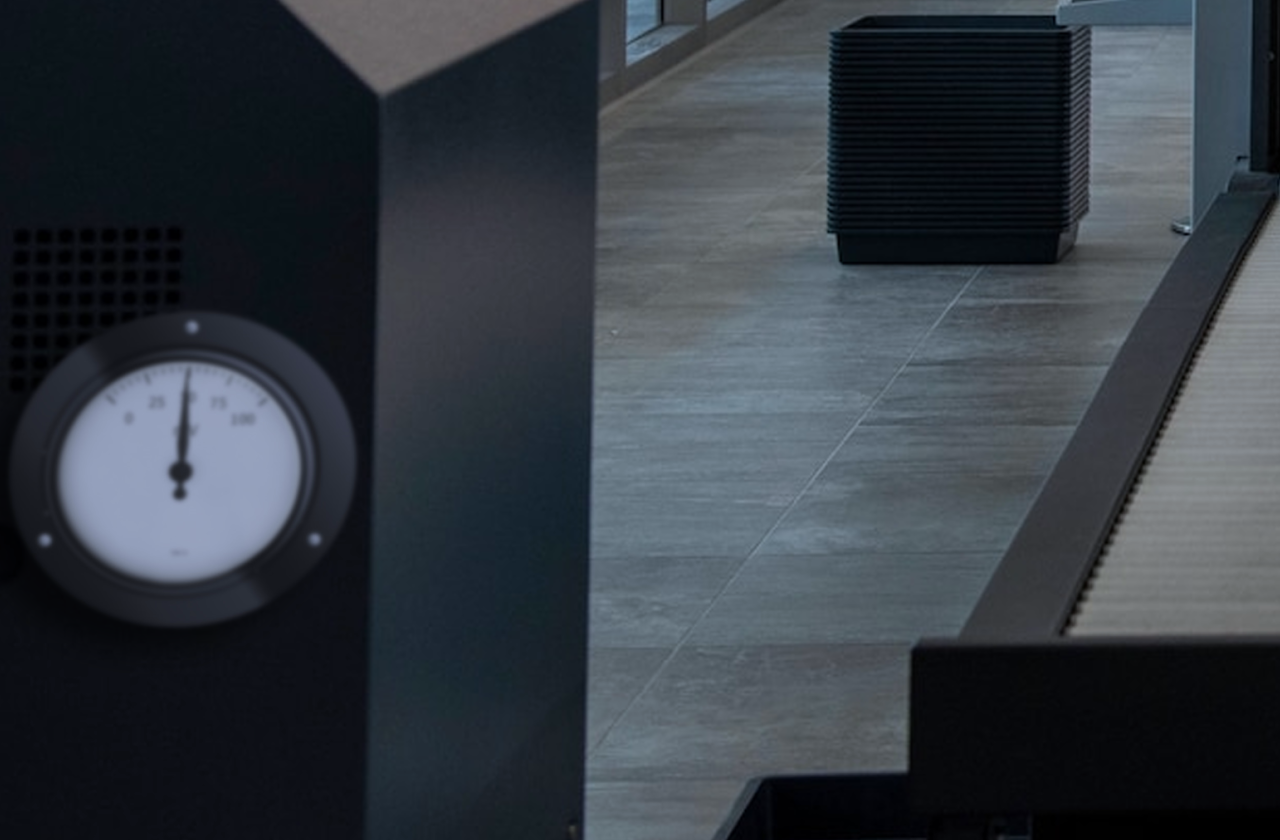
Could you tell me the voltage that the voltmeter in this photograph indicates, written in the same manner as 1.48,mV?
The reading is 50,mV
